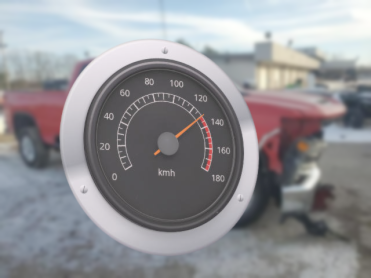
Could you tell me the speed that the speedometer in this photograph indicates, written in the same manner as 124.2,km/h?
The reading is 130,km/h
